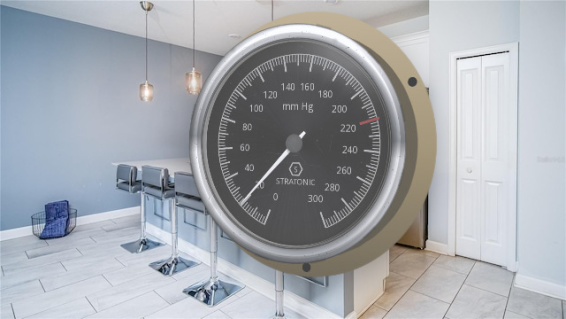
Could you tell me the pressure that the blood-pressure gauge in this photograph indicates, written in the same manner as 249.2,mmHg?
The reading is 20,mmHg
